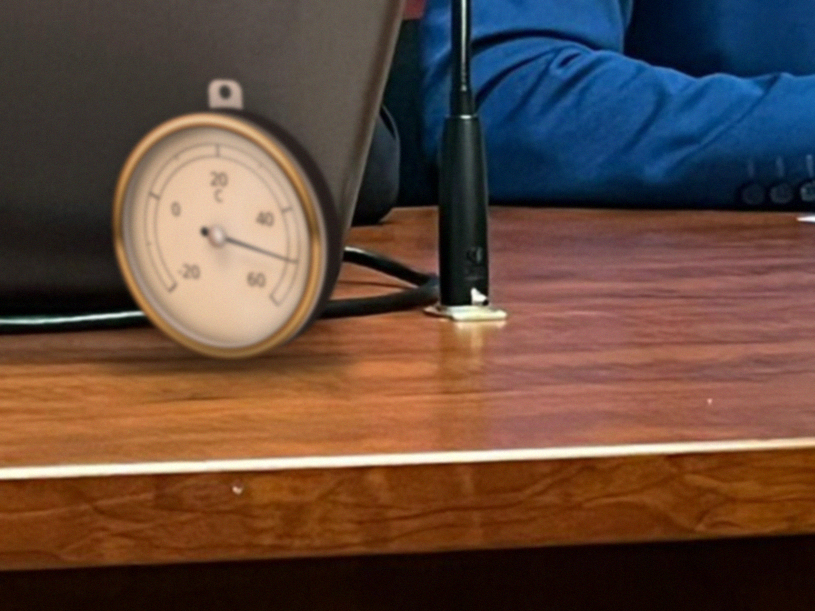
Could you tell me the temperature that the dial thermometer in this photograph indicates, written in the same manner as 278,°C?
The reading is 50,°C
